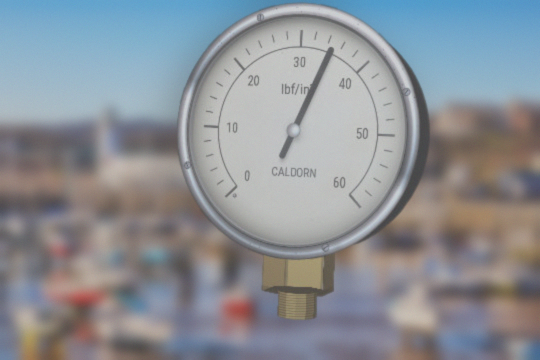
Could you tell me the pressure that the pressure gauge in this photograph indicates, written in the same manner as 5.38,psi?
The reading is 35,psi
